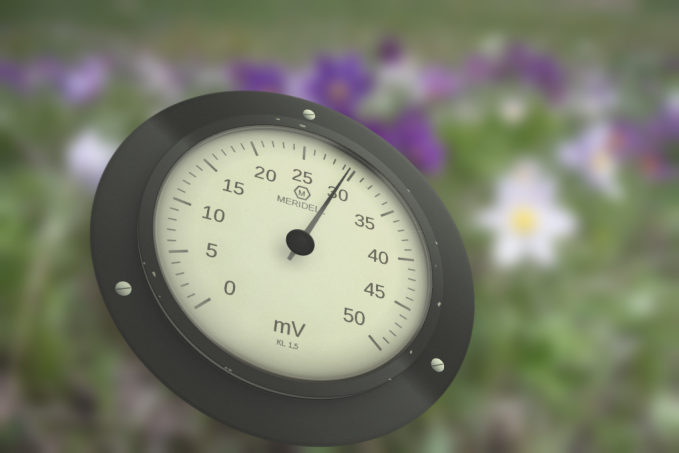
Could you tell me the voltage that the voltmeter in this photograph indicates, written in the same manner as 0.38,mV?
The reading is 29.5,mV
